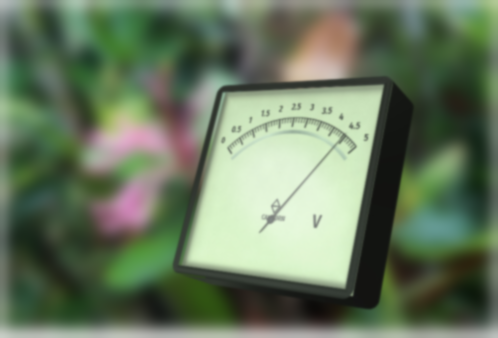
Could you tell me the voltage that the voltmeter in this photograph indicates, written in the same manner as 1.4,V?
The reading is 4.5,V
